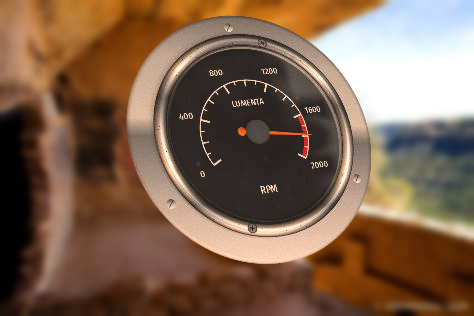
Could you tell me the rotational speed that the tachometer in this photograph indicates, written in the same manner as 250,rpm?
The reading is 1800,rpm
